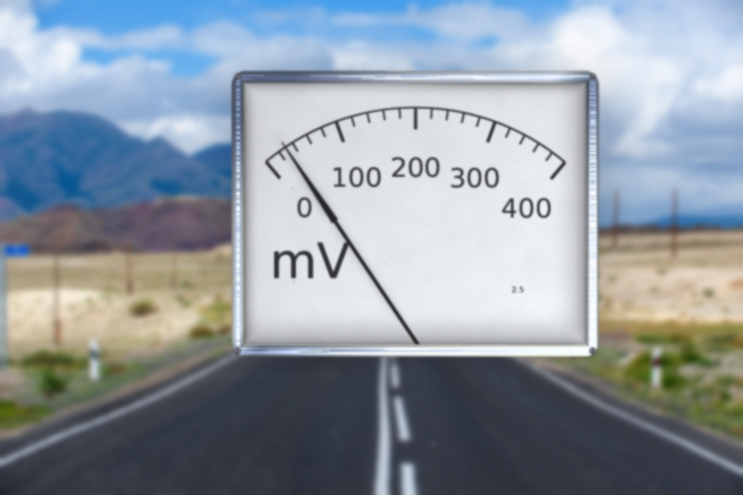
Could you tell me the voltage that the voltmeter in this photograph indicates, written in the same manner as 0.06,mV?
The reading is 30,mV
